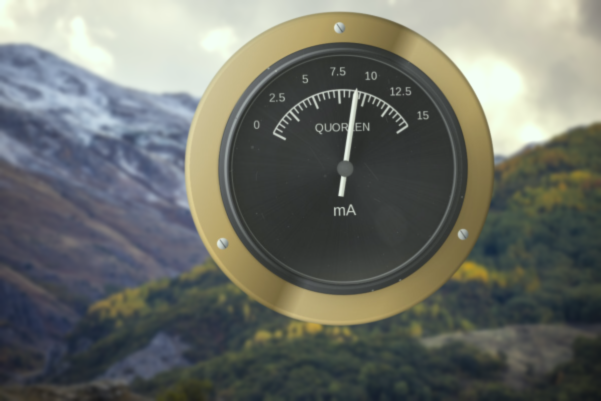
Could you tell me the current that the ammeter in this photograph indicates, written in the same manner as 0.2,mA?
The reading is 9,mA
